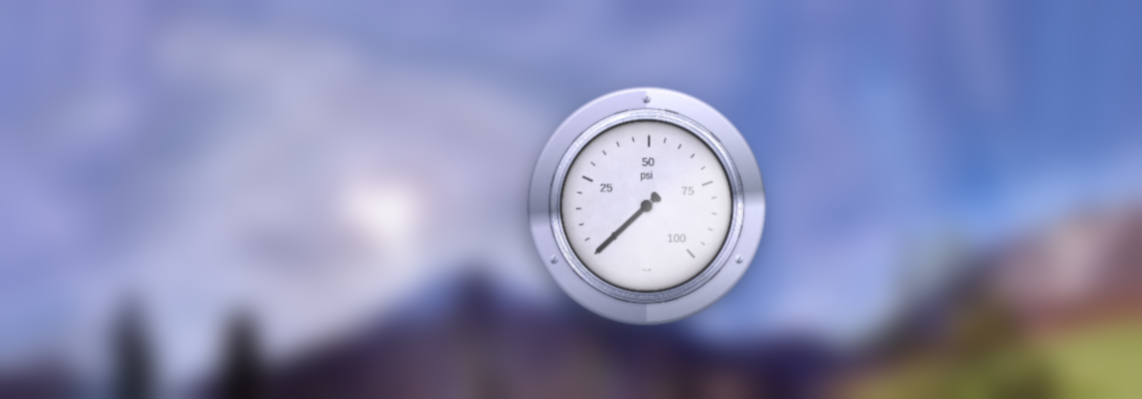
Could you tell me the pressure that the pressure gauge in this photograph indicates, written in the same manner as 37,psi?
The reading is 0,psi
